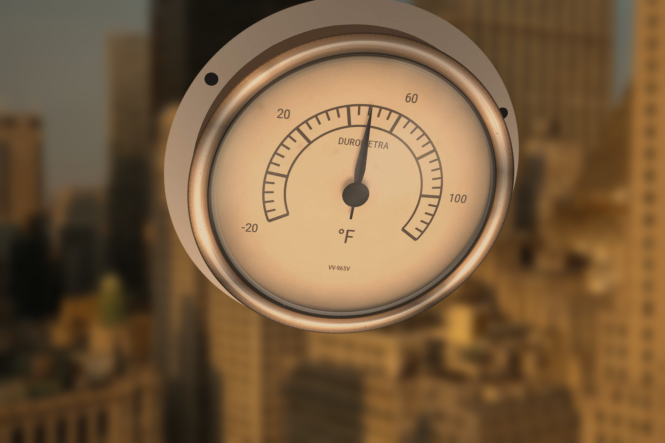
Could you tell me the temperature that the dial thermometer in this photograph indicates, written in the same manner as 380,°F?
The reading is 48,°F
